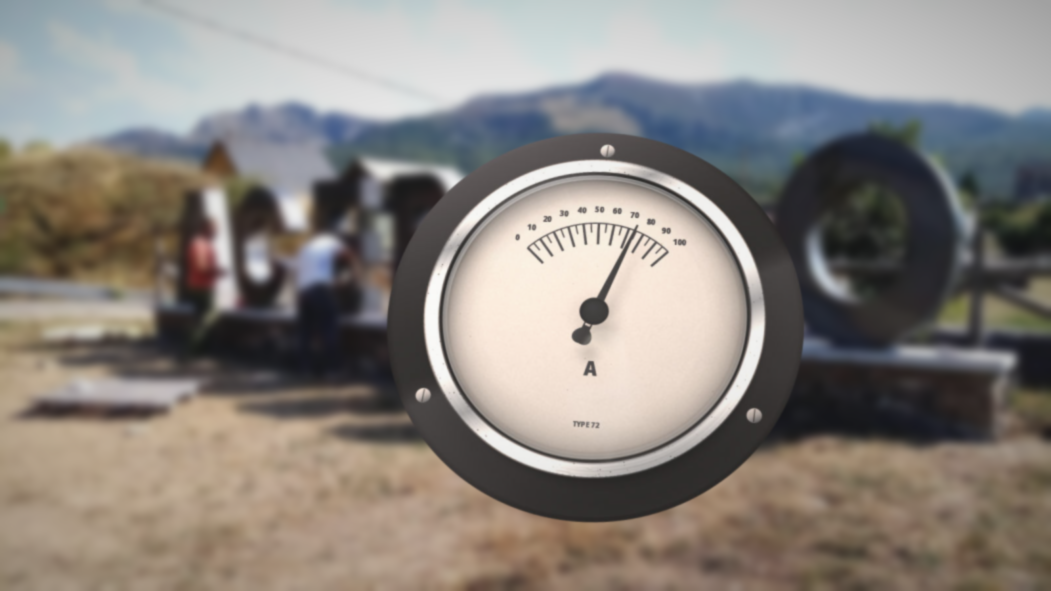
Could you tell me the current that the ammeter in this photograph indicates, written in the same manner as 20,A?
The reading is 75,A
